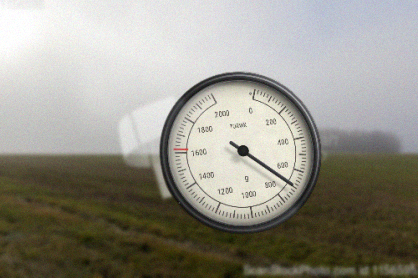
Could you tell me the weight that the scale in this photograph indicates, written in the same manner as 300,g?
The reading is 700,g
